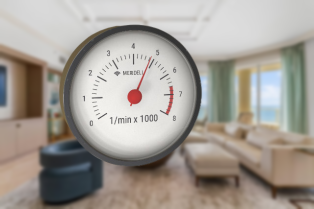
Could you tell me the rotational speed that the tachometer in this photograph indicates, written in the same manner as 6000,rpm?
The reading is 4800,rpm
